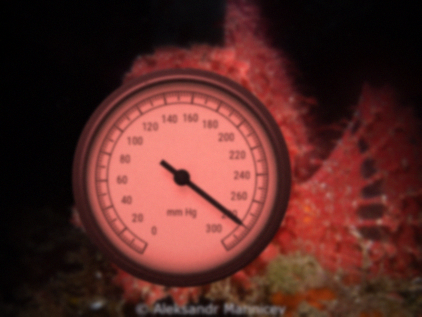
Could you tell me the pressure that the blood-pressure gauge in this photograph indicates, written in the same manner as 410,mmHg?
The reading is 280,mmHg
